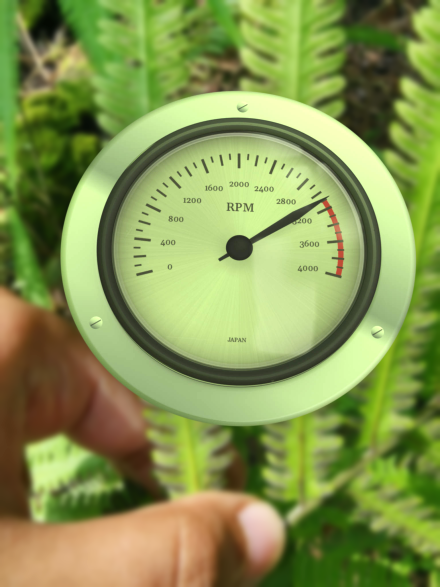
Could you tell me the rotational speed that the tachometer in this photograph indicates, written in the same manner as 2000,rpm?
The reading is 3100,rpm
